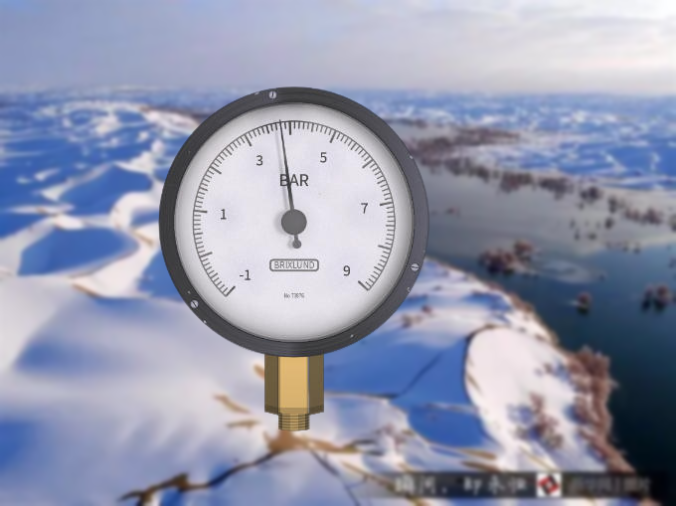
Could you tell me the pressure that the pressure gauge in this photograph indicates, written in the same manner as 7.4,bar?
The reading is 3.8,bar
